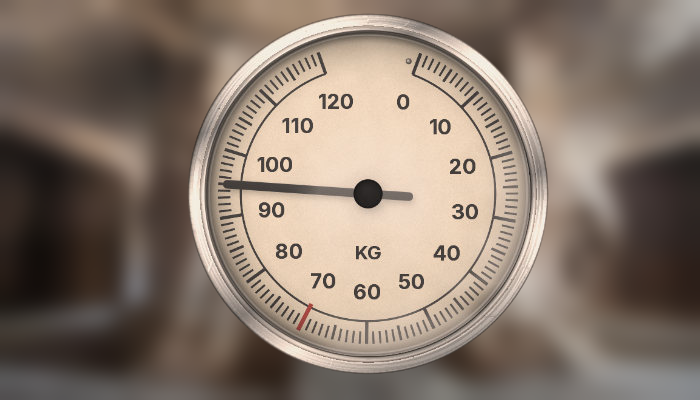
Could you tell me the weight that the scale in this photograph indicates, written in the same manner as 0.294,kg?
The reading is 95,kg
